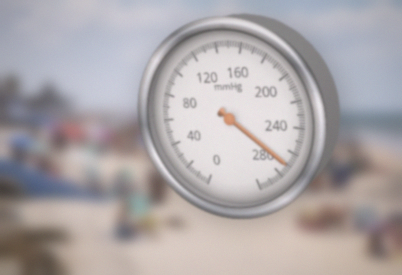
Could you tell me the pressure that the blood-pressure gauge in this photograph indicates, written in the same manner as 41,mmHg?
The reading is 270,mmHg
